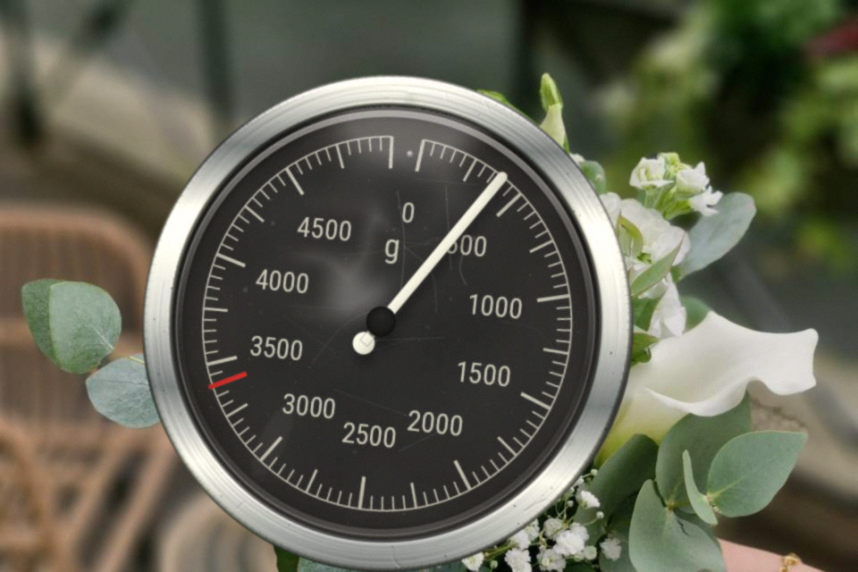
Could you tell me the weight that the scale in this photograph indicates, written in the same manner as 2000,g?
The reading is 400,g
